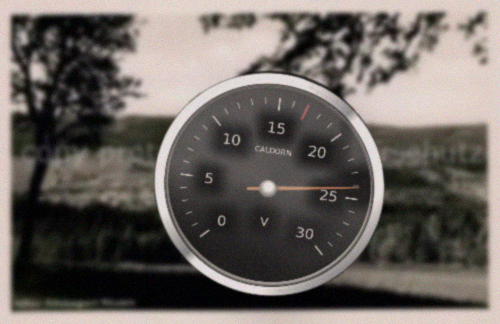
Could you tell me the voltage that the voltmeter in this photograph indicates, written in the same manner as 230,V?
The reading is 24,V
